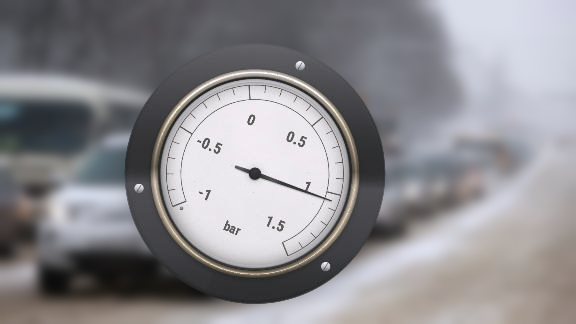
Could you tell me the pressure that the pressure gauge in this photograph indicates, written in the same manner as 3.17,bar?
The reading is 1.05,bar
